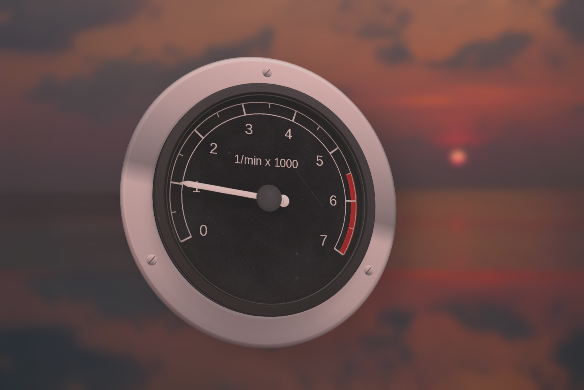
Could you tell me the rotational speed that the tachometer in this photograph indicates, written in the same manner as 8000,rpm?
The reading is 1000,rpm
